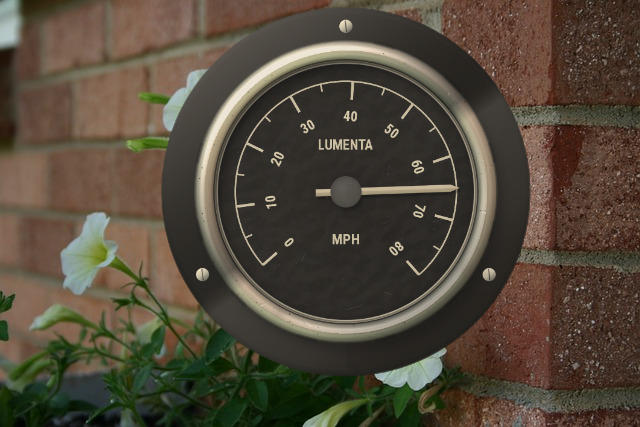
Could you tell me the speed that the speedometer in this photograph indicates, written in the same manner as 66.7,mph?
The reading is 65,mph
